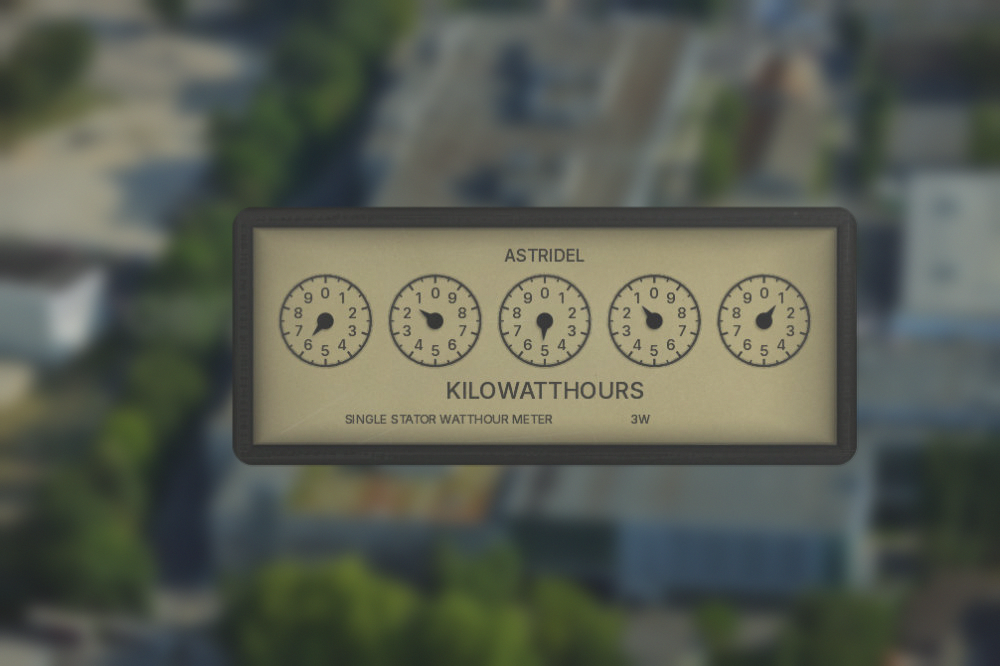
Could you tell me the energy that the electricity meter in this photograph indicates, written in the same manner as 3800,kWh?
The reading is 61511,kWh
